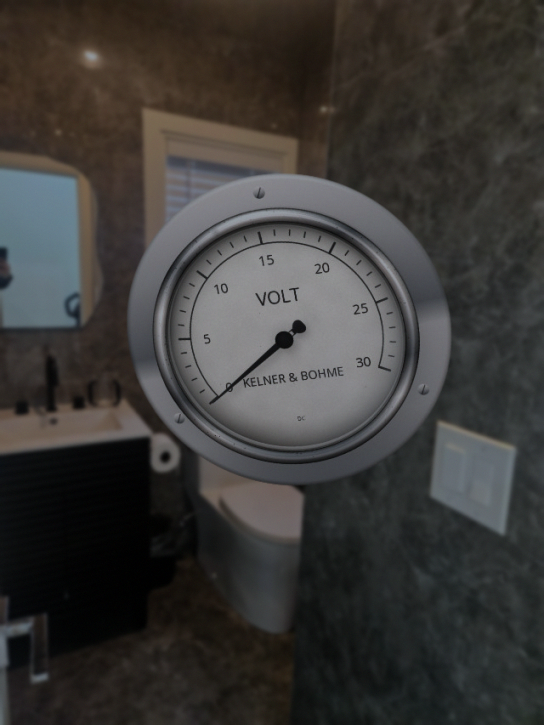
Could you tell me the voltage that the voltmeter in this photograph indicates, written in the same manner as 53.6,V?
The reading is 0,V
